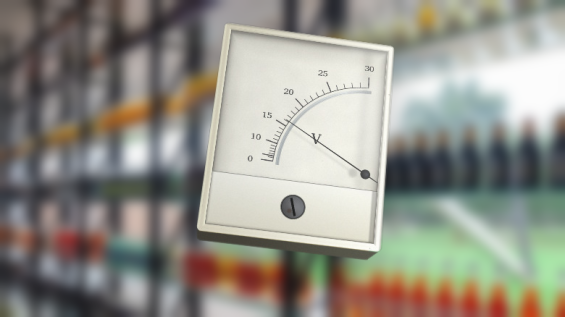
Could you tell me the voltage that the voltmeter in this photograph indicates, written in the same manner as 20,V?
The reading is 16,V
